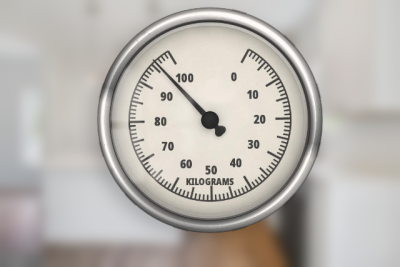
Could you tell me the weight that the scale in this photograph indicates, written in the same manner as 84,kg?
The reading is 96,kg
